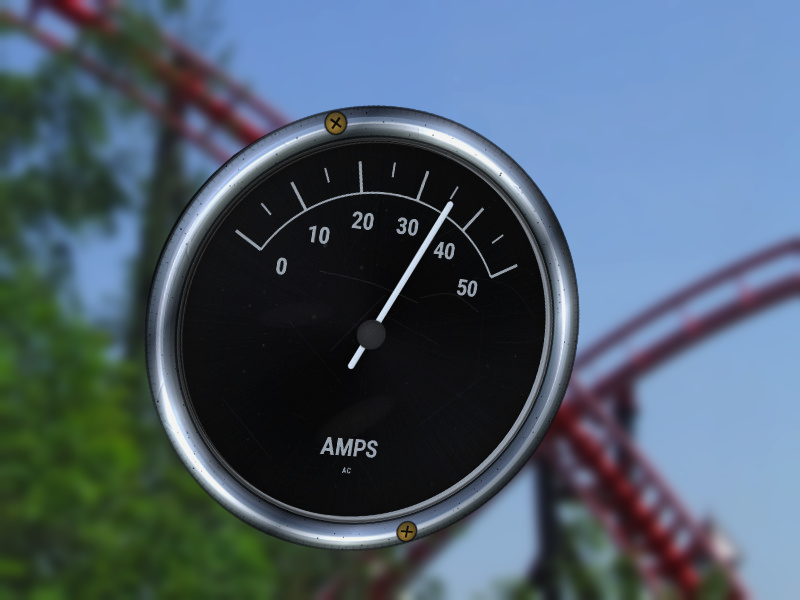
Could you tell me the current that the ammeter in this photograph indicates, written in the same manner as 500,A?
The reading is 35,A
